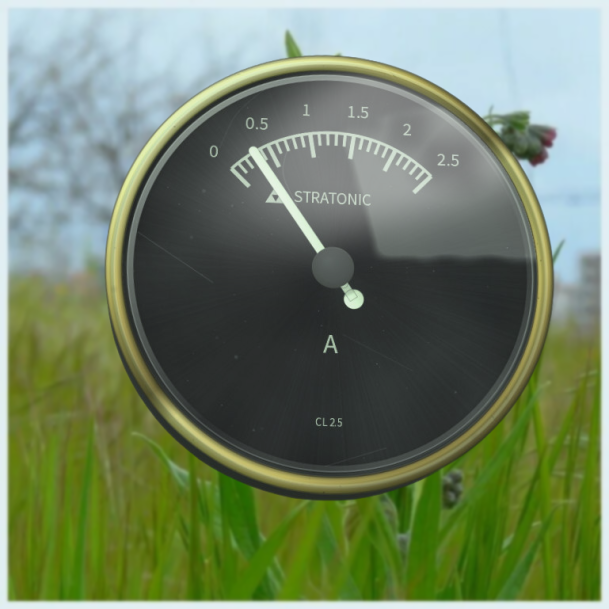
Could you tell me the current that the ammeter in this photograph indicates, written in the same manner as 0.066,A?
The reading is 0.3,A
